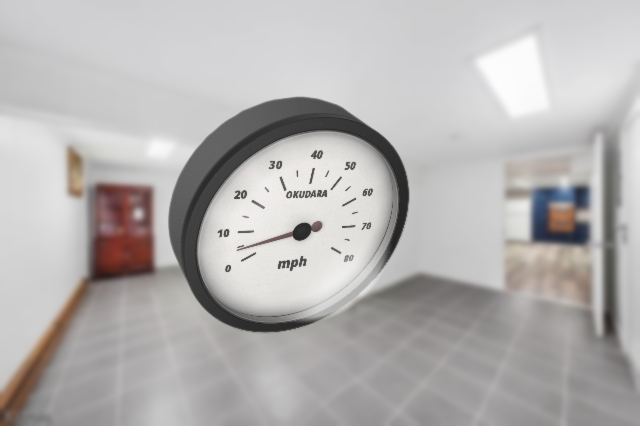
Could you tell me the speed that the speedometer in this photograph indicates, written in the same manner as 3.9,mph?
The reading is 5,mph
